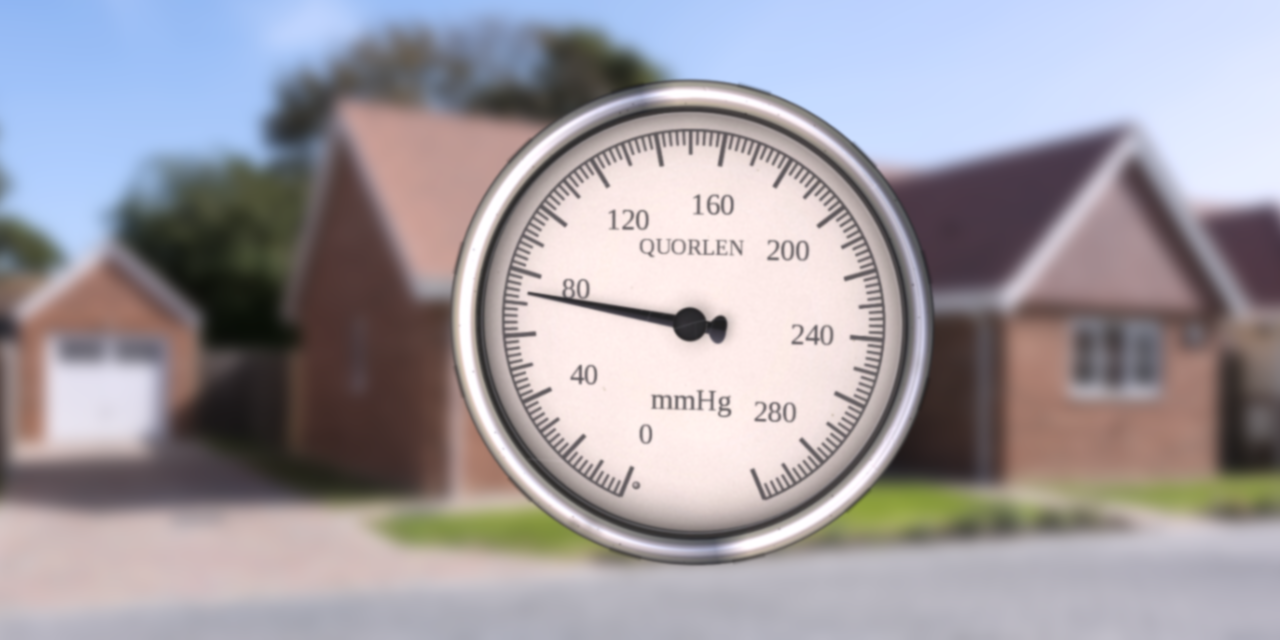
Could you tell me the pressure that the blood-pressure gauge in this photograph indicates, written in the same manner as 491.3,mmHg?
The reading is 74,mmHg
